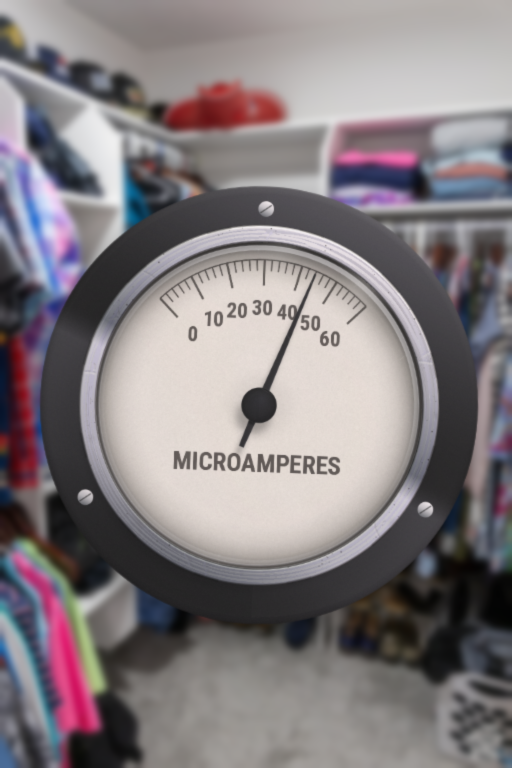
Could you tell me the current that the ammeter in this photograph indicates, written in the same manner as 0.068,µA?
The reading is 44,µA
